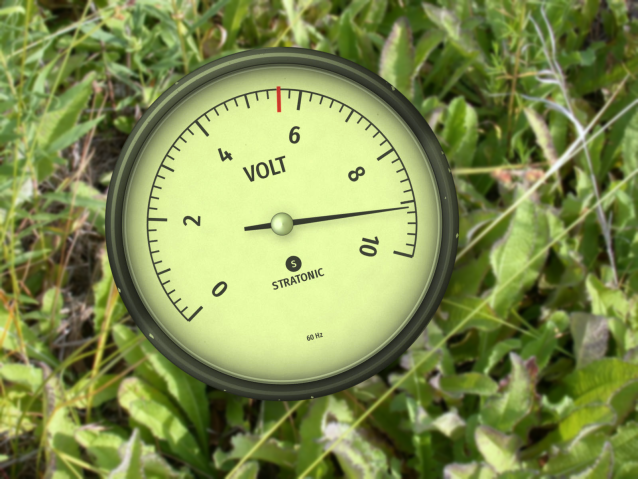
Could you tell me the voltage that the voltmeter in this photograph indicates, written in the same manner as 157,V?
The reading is 9.1,V
